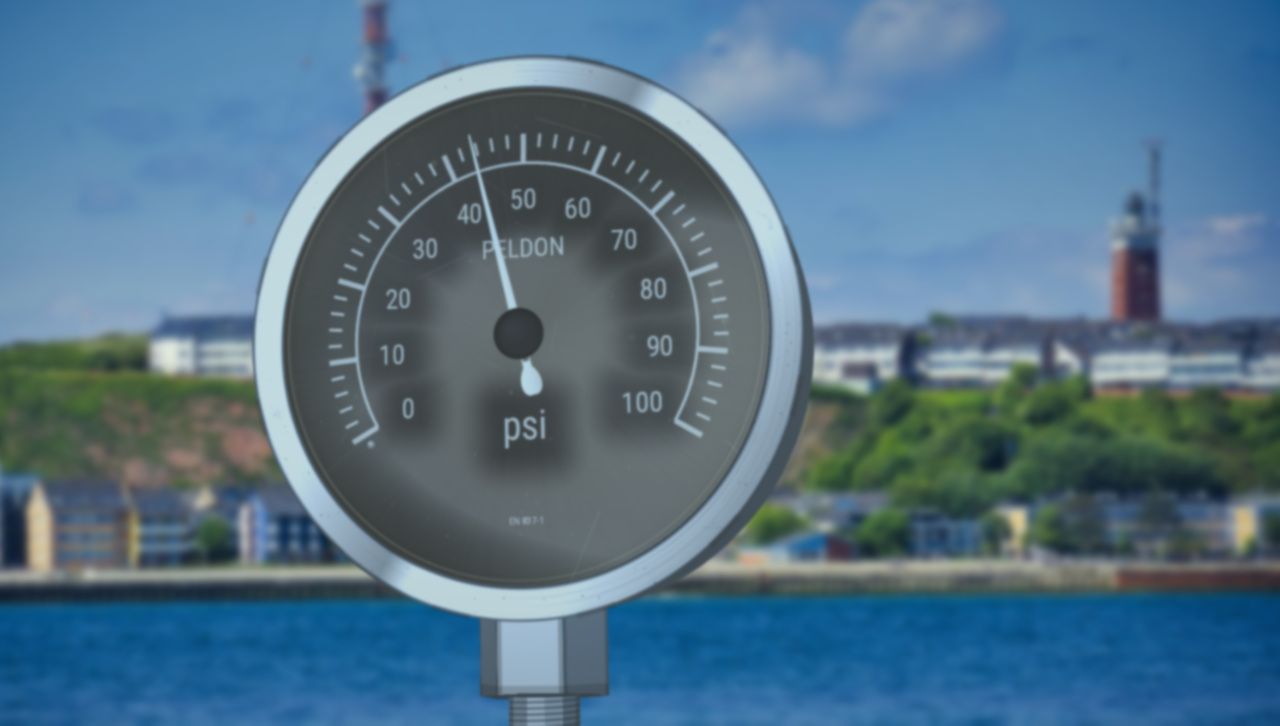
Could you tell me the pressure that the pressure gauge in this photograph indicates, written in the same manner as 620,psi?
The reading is 44,psi
